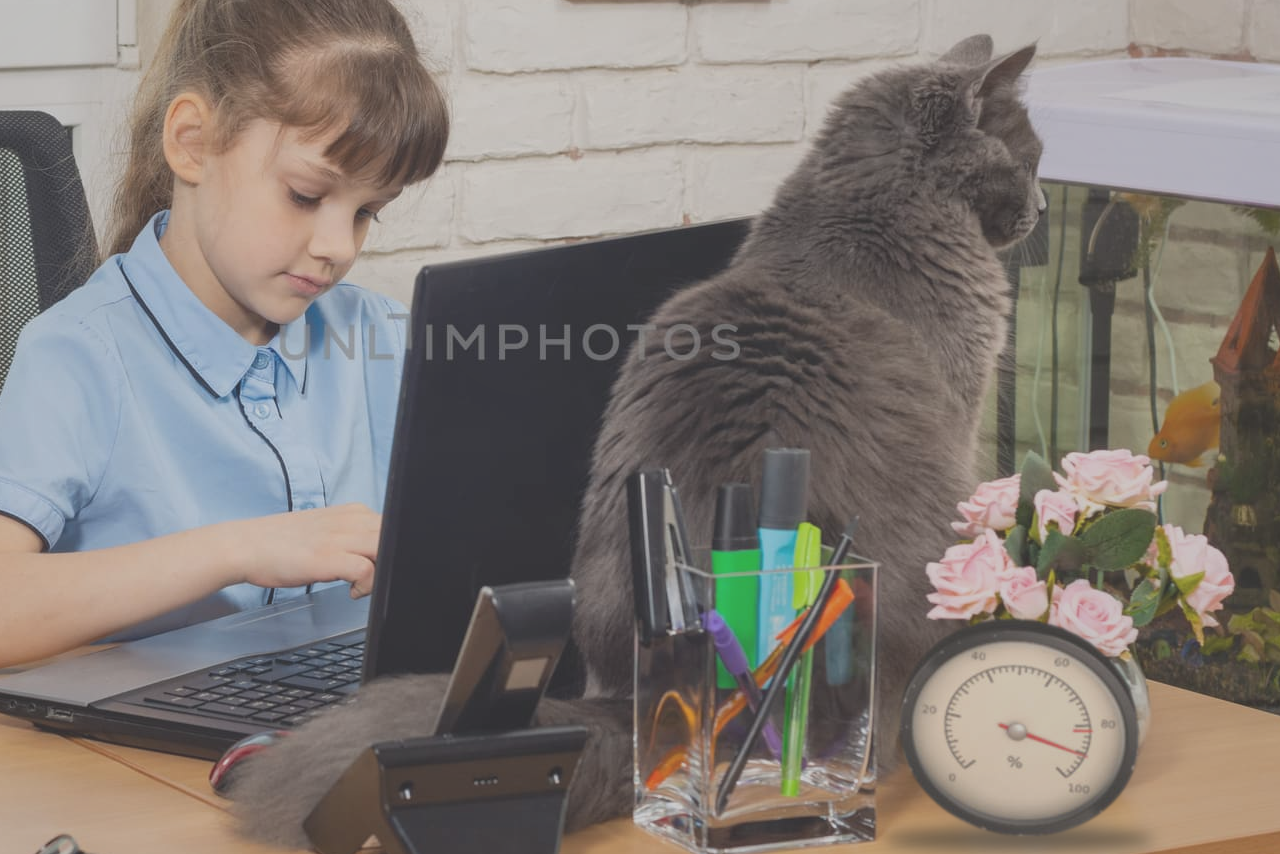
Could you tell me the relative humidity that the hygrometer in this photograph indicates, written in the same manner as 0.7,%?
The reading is 90,%
